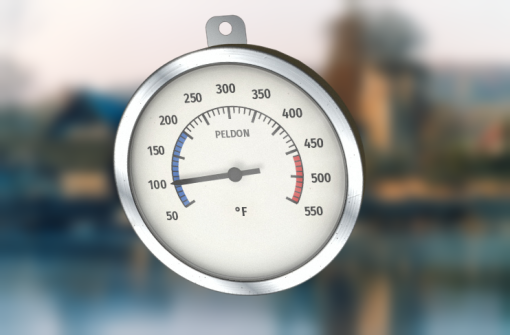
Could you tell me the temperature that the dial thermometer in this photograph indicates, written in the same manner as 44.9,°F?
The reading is 100,°F
